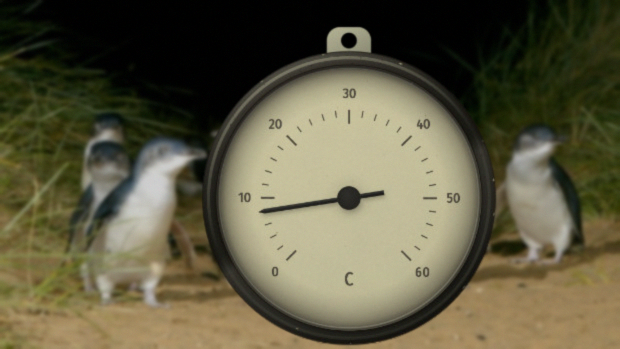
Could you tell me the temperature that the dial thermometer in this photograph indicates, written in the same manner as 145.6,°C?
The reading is 8,°C
